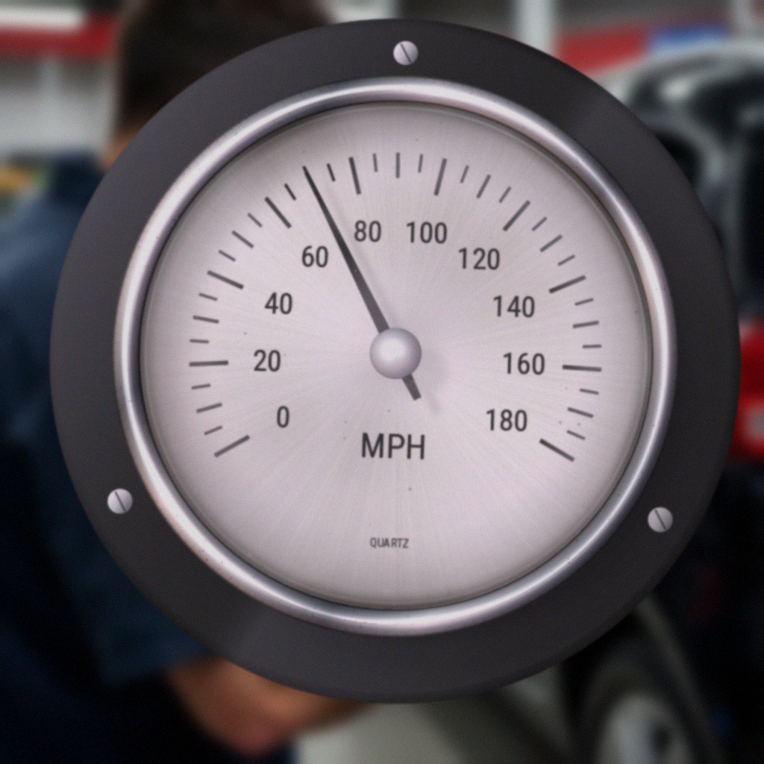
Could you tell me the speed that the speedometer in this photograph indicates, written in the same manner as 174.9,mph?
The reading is 70,mph
